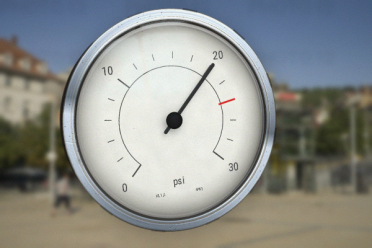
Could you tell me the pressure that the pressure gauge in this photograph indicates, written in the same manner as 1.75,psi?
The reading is 20,psi
